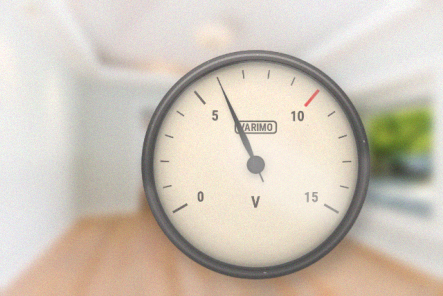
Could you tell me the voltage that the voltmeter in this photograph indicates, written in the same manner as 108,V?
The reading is 6,V
